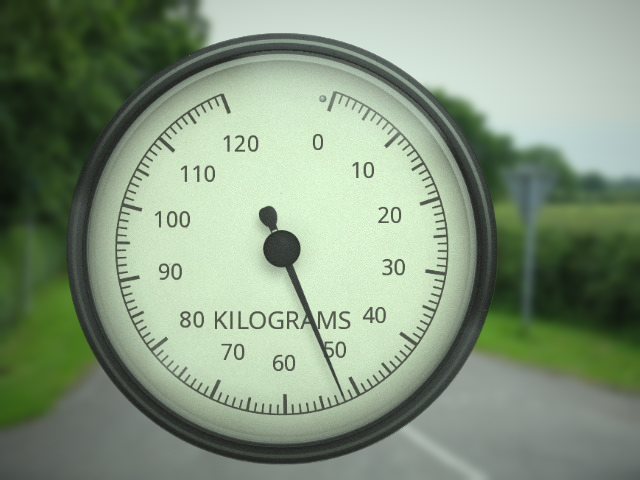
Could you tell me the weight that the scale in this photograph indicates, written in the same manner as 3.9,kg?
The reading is 52,kg
